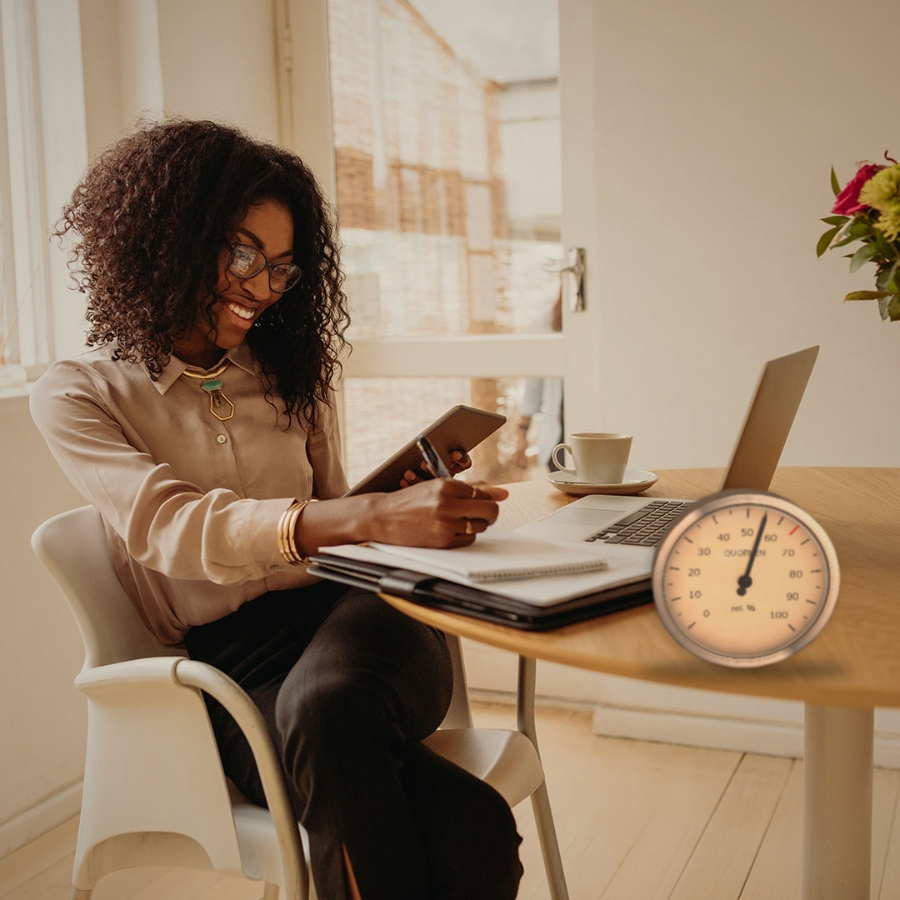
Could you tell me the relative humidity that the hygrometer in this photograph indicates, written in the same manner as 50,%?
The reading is 55,%
